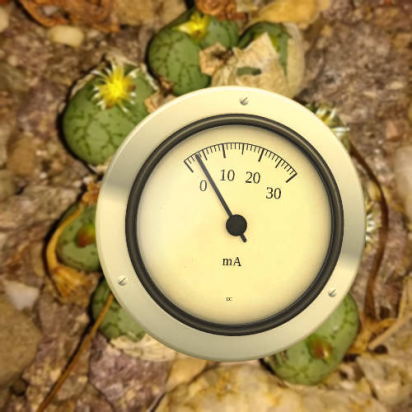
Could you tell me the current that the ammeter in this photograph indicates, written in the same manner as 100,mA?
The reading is 3,mA
